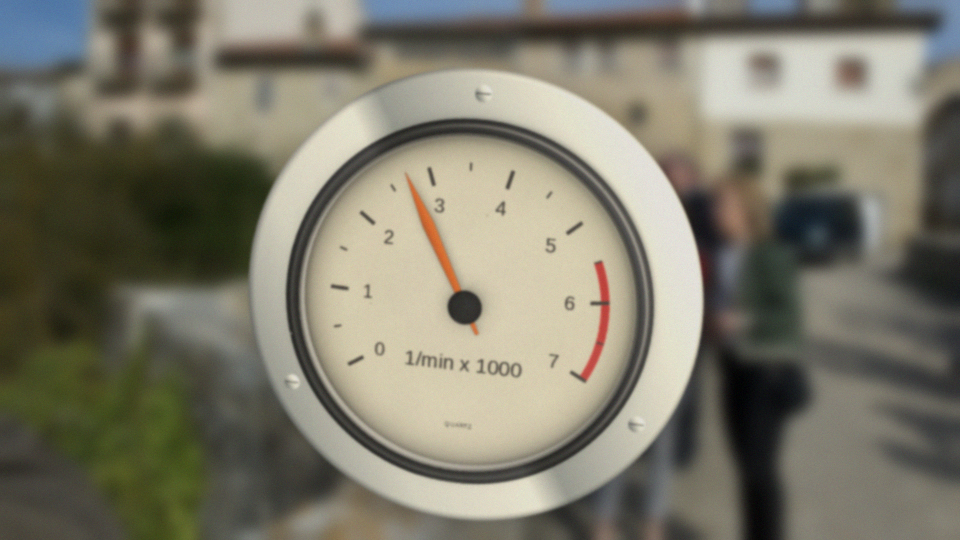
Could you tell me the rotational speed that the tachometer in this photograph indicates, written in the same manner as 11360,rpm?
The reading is 2750,rpm
